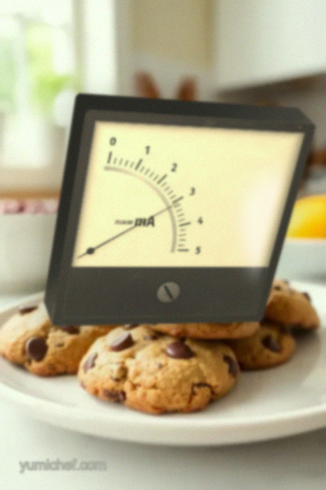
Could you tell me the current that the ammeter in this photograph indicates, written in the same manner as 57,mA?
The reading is 3,mA
